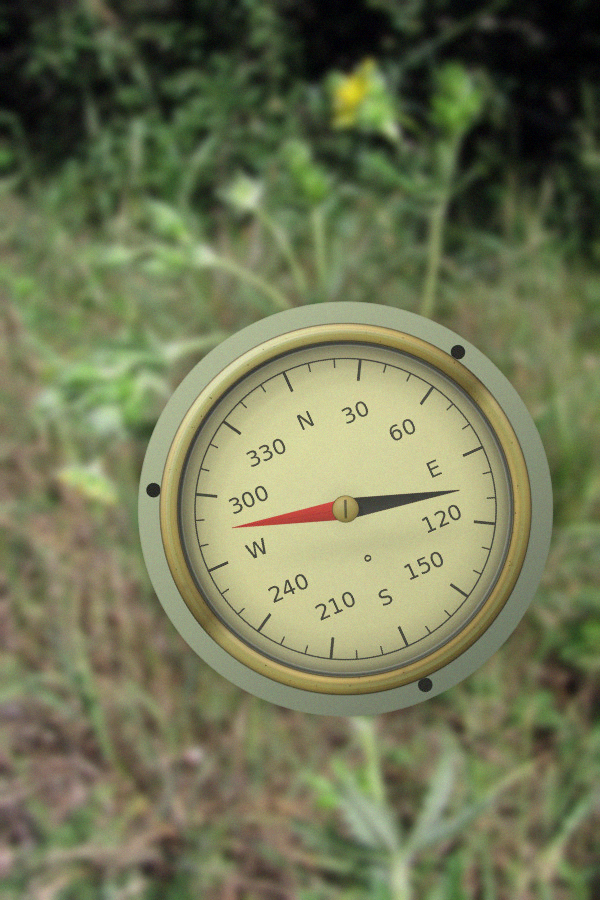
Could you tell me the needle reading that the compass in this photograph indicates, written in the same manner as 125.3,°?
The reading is 285,°
